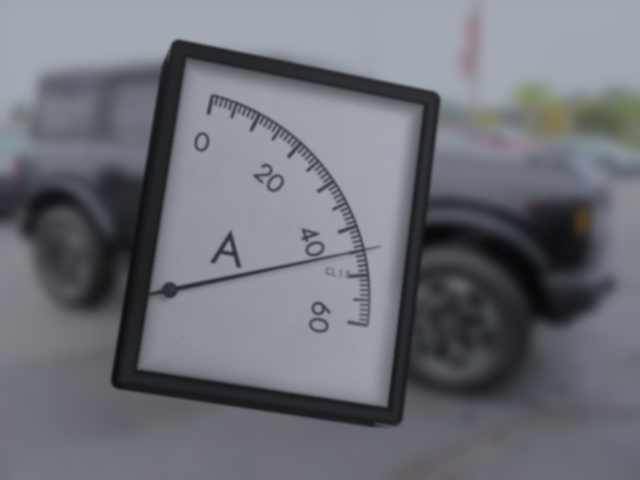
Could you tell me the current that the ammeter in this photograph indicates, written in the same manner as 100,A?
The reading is 45,A
